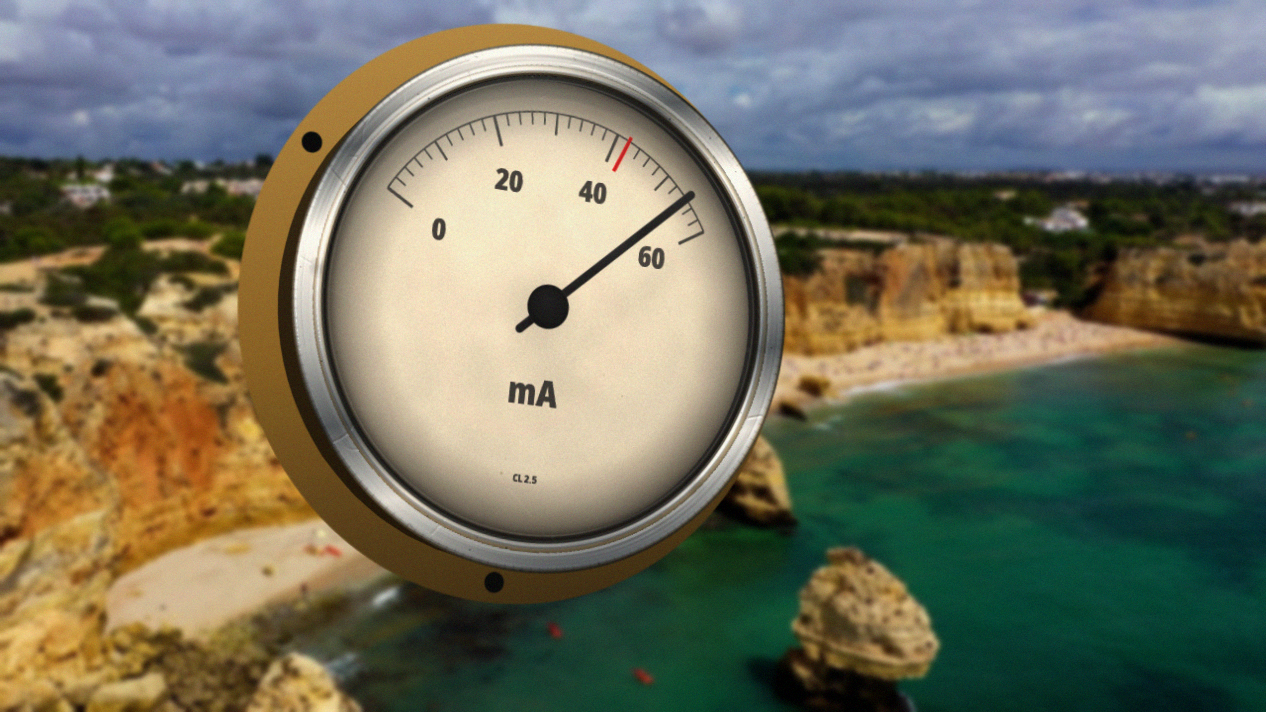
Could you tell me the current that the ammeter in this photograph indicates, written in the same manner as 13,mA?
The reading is 54,mA
